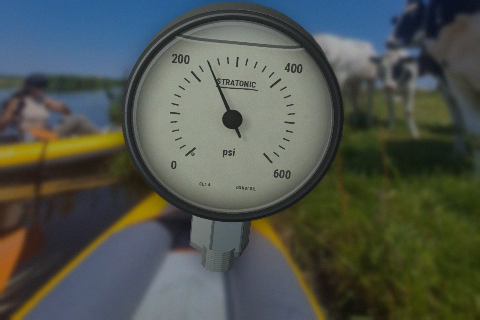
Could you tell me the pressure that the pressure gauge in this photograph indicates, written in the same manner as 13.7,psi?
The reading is 240,psi
